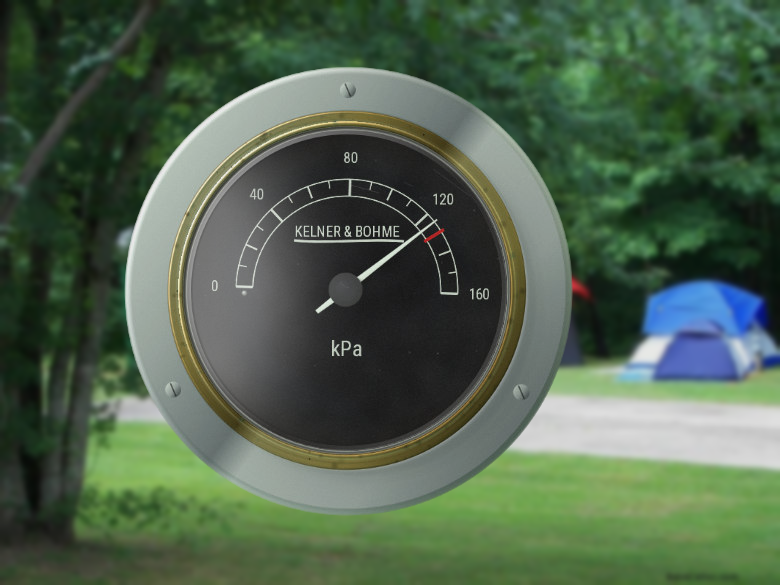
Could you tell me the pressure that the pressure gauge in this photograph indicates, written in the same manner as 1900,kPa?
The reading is 125,kPa
